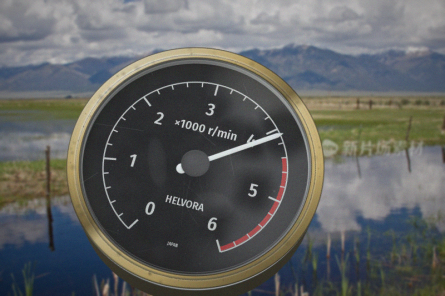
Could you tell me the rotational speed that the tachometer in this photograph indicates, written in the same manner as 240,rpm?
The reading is 4100,rpm
